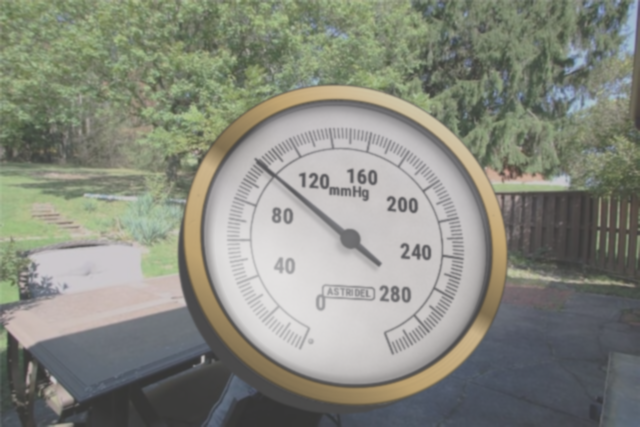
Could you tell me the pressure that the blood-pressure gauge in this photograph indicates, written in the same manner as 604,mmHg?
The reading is 100,mmHg
